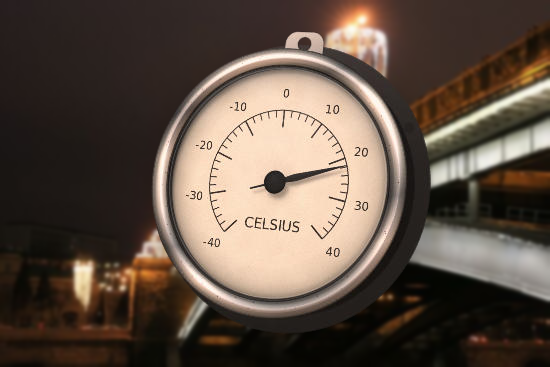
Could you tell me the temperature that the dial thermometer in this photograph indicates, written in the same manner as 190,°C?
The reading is 22,°C
